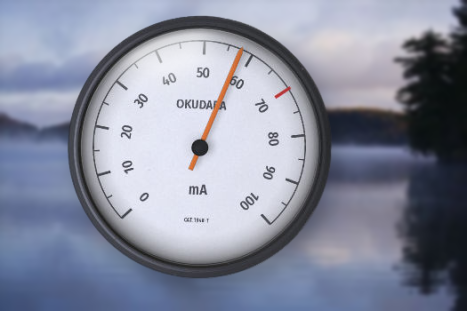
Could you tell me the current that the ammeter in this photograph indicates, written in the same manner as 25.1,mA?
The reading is 57.5,mA
